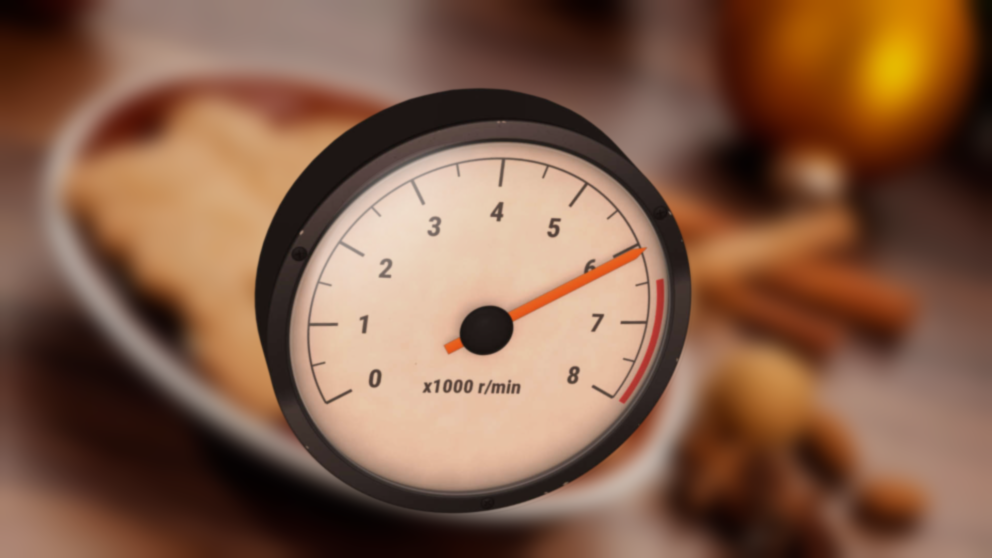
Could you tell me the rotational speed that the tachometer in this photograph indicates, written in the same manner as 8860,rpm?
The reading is 6000,rpm
